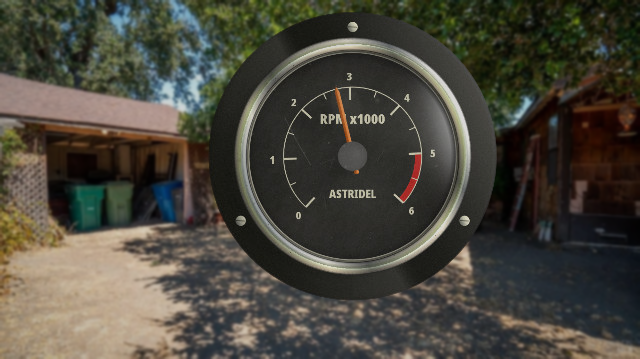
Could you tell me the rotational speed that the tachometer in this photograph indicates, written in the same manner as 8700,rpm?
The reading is 2750,rpm
